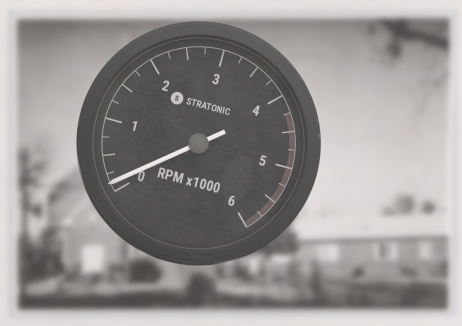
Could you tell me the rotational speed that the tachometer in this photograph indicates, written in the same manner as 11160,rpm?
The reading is 125,rpm
